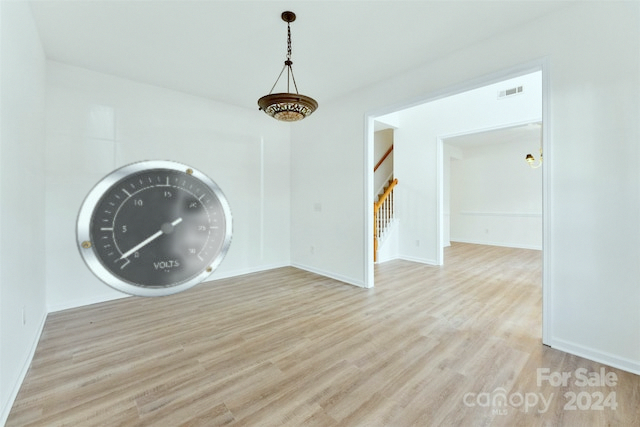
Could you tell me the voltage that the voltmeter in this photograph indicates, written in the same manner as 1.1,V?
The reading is 1,V
